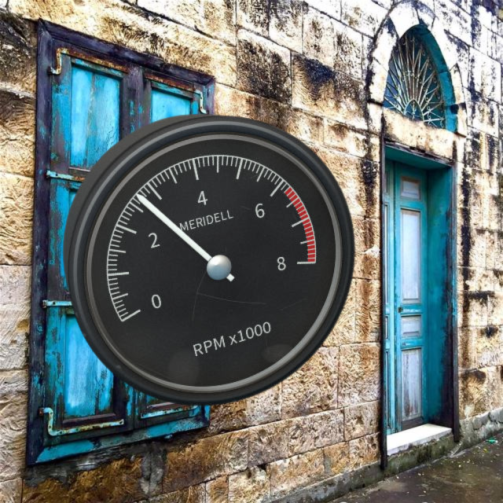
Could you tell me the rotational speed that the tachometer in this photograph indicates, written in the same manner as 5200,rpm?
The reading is 2700,rpm
